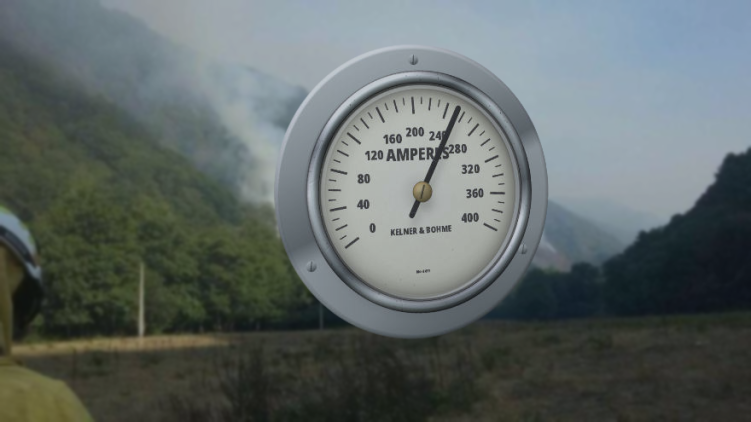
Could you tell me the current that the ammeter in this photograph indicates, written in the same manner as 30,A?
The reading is 250,A
